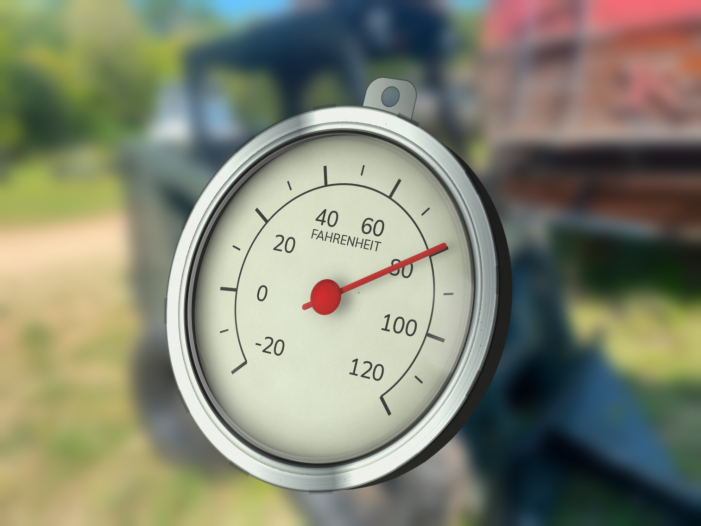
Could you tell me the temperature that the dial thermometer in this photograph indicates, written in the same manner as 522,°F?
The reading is 80,°F
